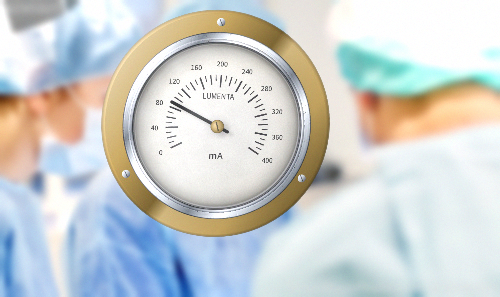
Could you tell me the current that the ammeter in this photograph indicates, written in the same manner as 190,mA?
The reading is 90,mA
